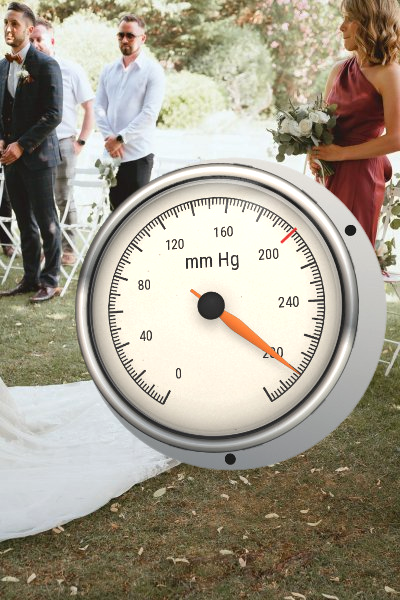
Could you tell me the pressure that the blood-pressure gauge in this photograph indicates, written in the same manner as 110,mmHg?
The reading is 280,mmHg
